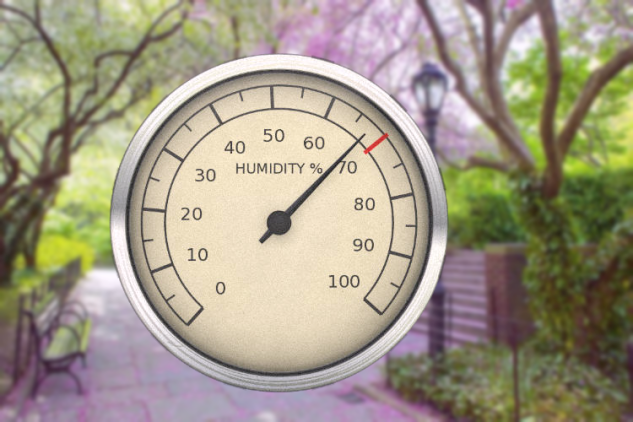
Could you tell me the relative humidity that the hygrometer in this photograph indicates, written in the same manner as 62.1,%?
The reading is 67.5,%
